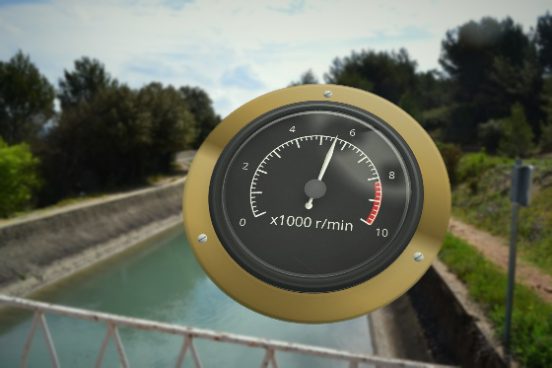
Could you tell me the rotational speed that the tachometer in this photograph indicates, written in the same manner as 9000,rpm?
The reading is 5600,rpm
